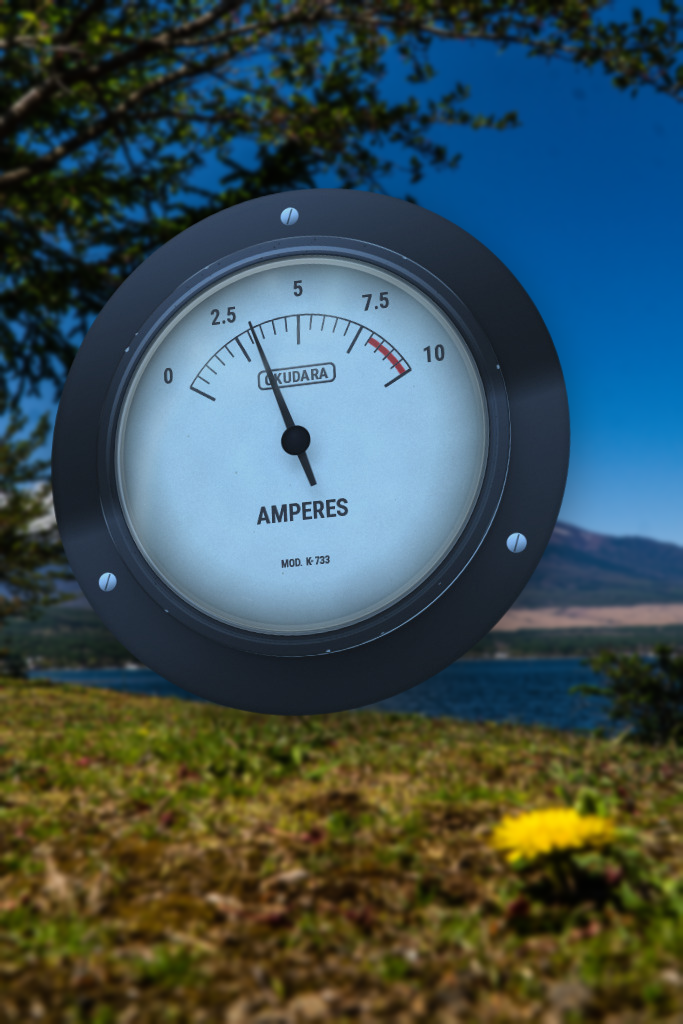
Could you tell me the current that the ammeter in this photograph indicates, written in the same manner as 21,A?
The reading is 3.25,A
